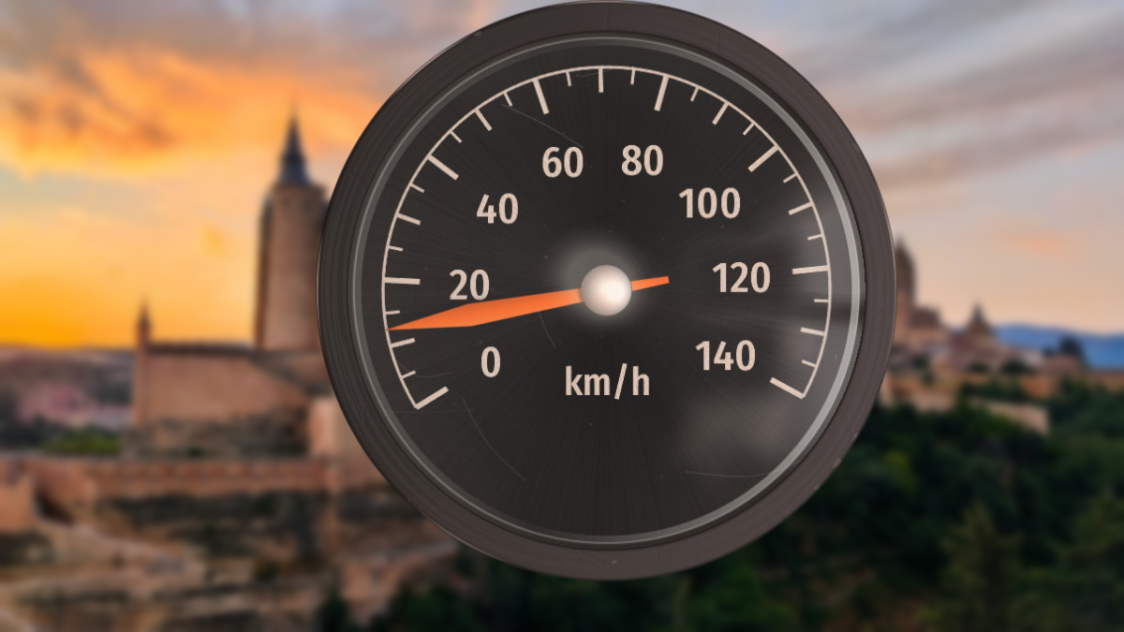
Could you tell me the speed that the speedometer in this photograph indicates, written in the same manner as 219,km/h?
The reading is 12.5,km/h
